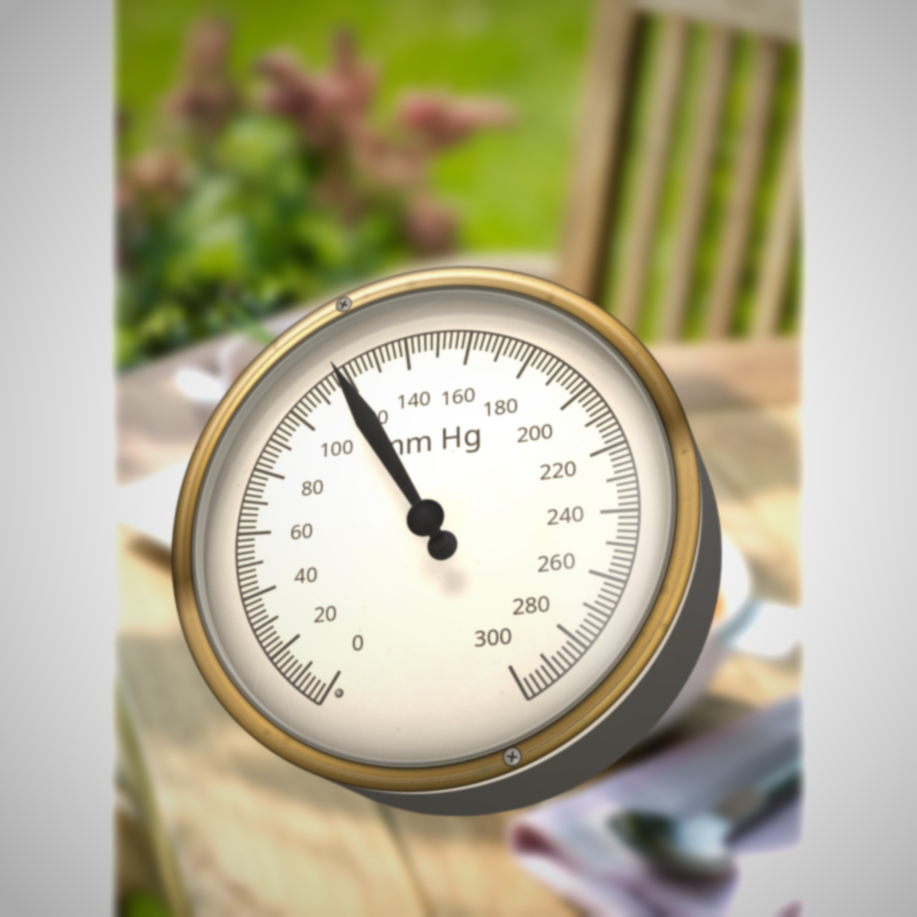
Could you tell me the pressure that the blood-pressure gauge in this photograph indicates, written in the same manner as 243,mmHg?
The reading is 118,mmHg
